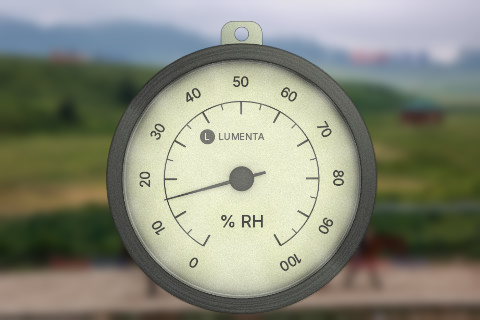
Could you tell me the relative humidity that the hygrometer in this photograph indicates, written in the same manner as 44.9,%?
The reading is 15,%
